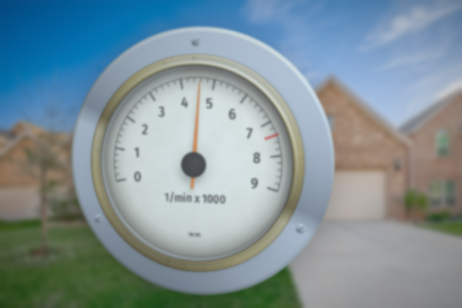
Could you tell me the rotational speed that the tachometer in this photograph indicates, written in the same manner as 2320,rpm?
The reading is 4600,rpm
